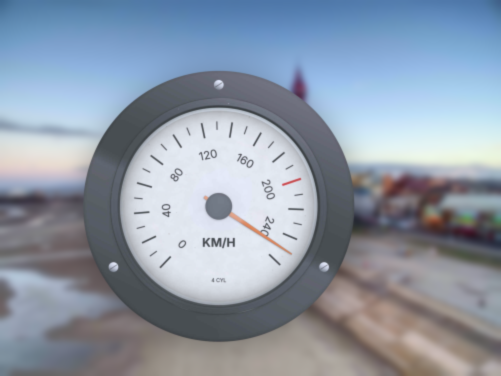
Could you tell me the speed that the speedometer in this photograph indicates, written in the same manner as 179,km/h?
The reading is 250,km/h
